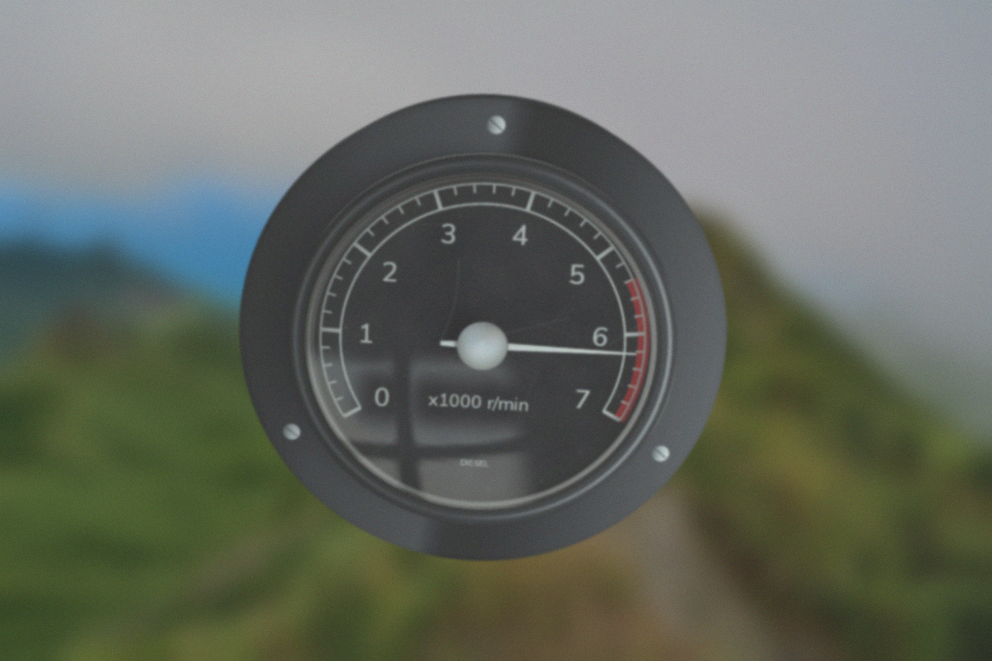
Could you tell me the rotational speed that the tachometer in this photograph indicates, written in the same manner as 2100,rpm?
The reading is 6200,rpm
